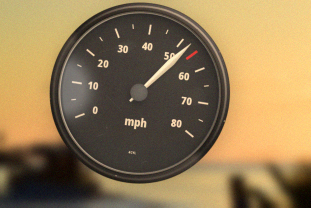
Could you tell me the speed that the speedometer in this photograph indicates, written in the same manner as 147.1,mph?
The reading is 52.5,mph
